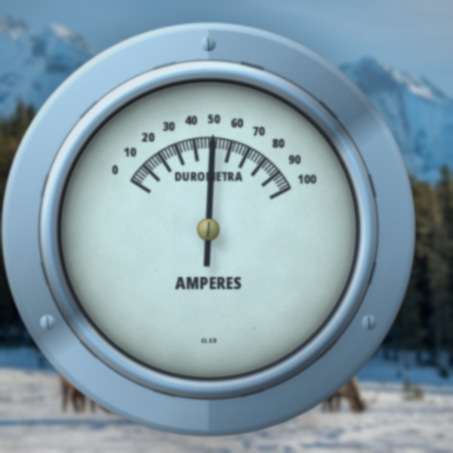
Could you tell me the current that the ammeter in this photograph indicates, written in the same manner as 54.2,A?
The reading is 50,A
